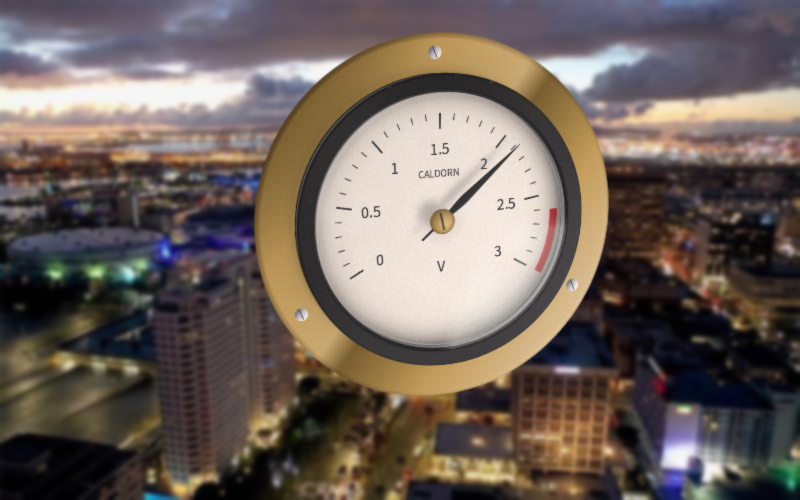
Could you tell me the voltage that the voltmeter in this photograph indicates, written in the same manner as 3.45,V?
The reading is 2.1,V
